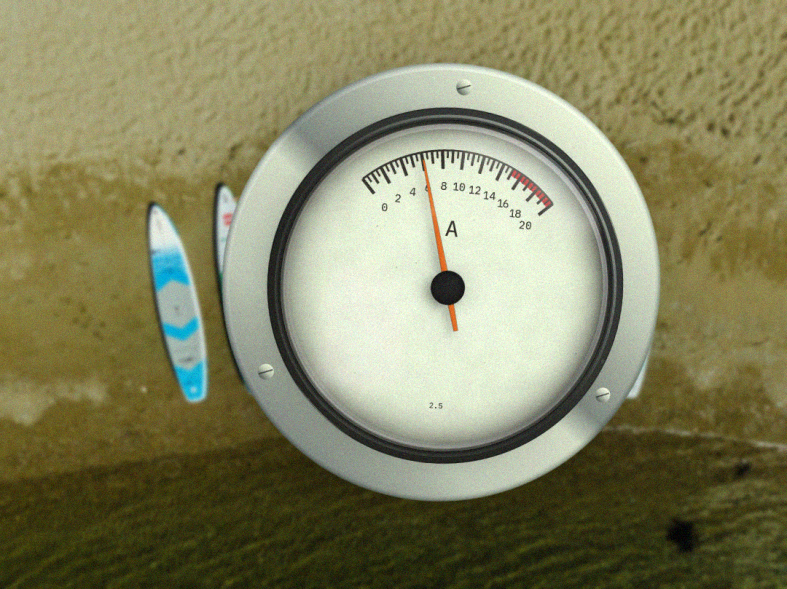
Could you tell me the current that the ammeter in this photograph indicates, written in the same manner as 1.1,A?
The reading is 6,A
